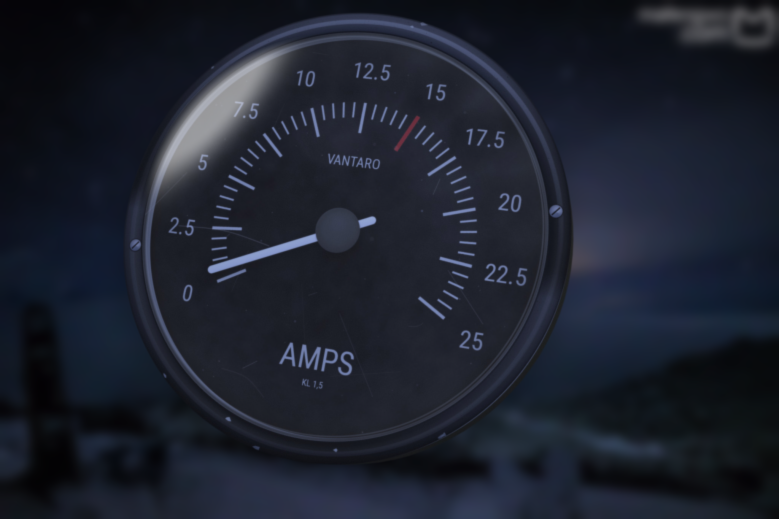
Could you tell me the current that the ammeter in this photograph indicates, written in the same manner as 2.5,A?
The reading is 0.5,A
